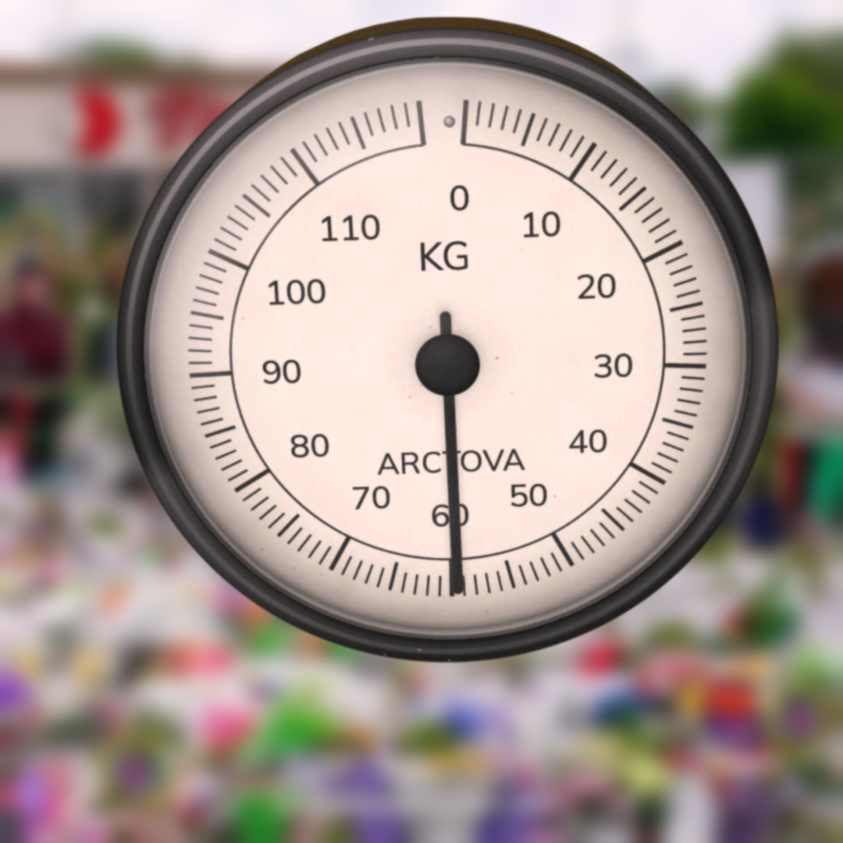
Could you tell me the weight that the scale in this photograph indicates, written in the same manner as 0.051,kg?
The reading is 59.5,kg
